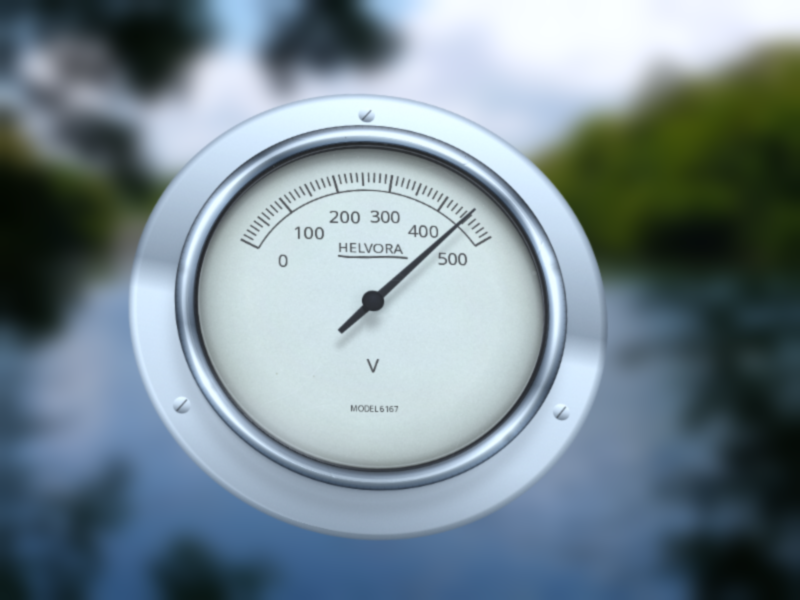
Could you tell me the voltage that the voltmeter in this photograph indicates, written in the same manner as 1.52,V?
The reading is 450,V
